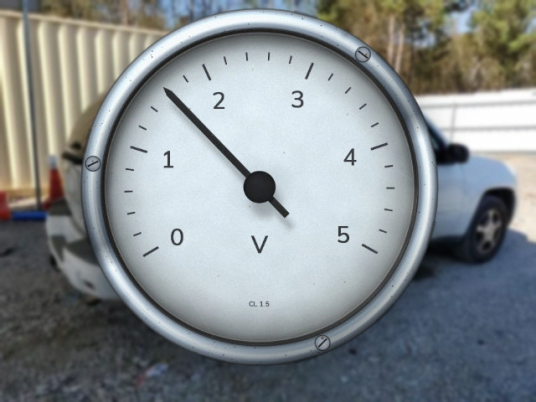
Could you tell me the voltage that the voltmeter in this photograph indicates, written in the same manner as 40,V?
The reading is 1.6,V
